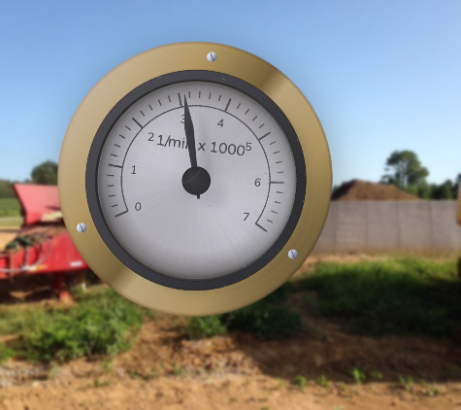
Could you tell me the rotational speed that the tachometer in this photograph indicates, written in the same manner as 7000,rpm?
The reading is 3100,rpm
